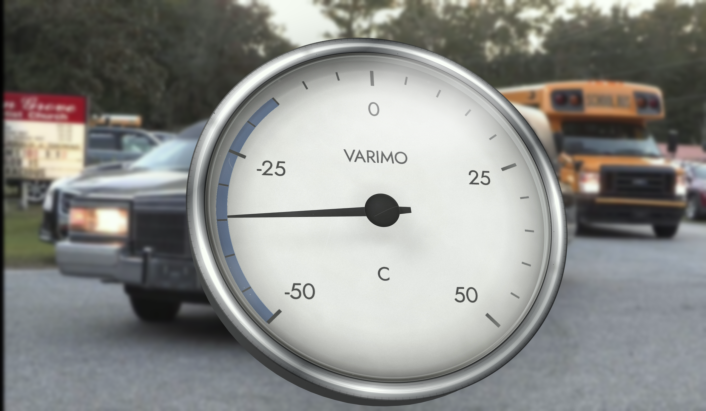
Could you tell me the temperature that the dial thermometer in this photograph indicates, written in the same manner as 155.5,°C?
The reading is -35,°C
